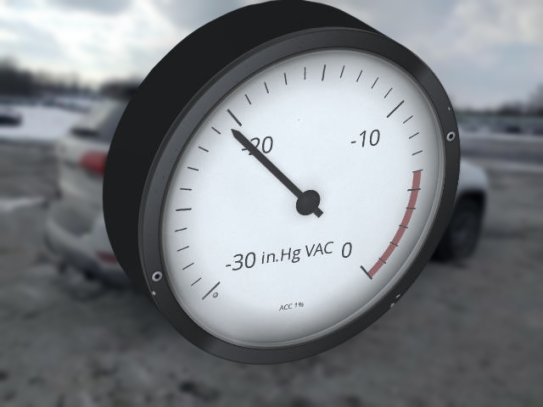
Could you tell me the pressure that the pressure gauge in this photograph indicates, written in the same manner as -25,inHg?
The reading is -20.5,inHg
